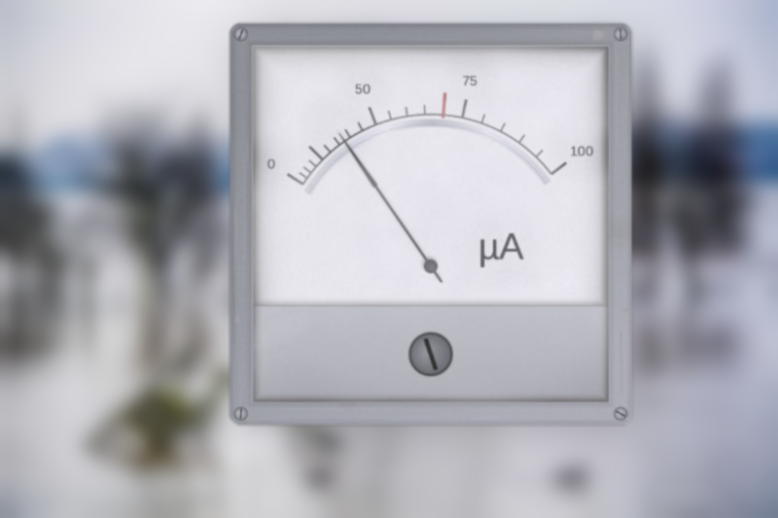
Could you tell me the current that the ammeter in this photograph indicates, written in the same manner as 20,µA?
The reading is 37.5,µA
